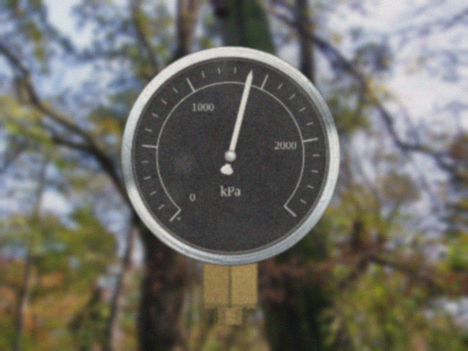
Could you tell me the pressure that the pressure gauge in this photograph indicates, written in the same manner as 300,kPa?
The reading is 1400,kPa
